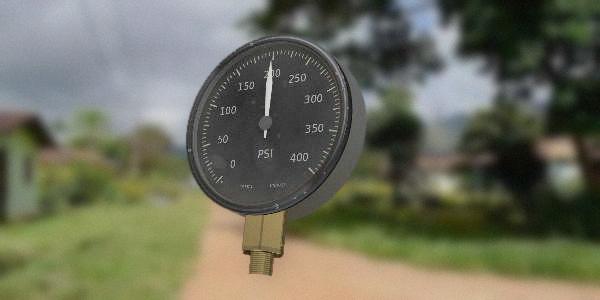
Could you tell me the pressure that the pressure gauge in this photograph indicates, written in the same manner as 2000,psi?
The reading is 200,psi
